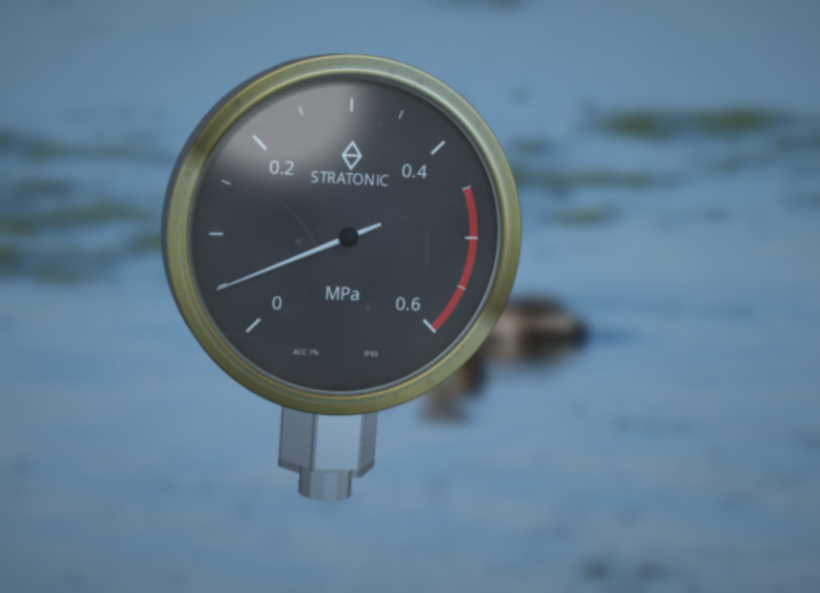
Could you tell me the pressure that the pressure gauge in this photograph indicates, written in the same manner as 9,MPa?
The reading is 0.05,MPa
